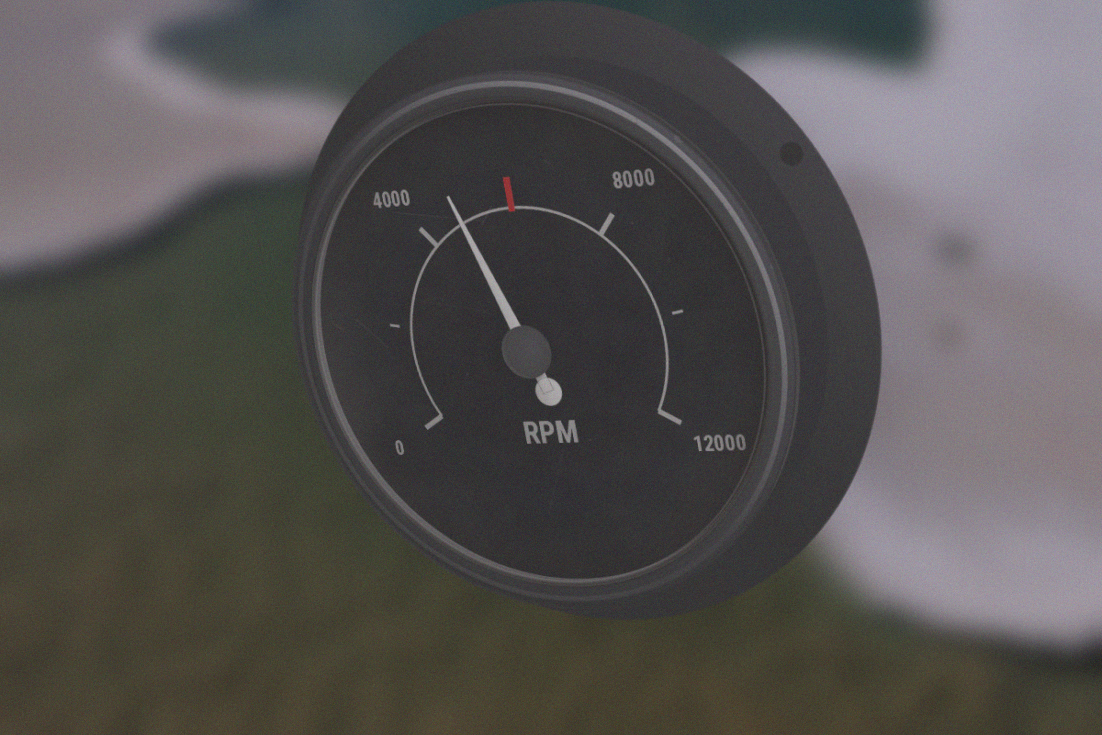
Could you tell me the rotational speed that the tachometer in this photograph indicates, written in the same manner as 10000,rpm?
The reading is 5000,rpm
